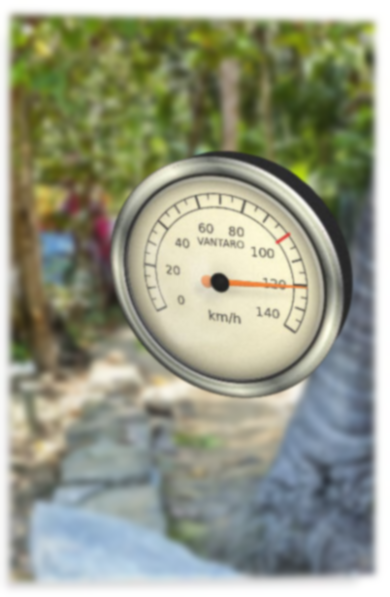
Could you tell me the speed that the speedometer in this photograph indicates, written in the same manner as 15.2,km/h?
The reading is 120,km/h
